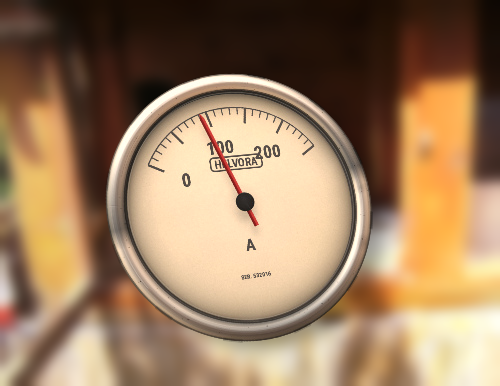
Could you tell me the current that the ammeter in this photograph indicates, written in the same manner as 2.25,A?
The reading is 90,A
